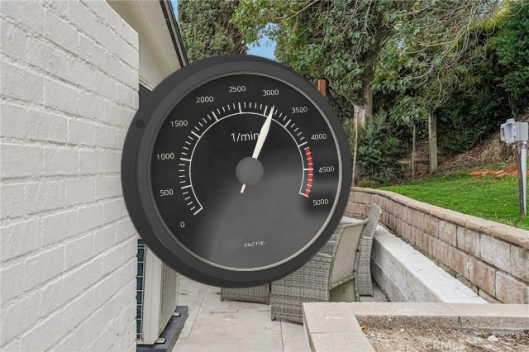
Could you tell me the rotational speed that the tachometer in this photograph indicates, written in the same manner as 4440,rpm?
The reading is 3100,rpm
